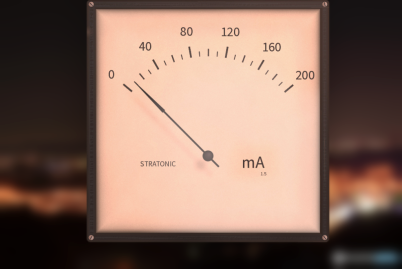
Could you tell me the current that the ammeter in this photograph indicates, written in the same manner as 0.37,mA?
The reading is 10,mA
